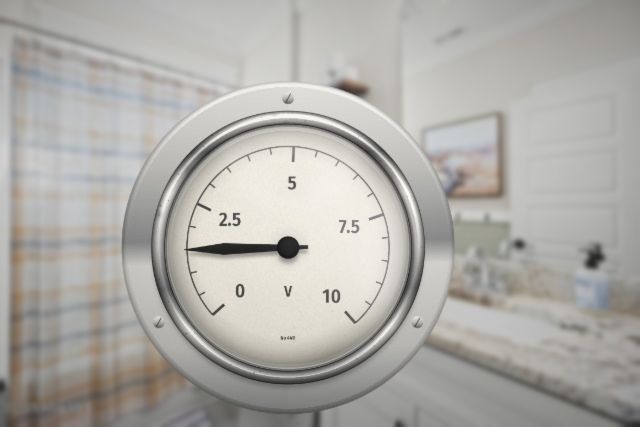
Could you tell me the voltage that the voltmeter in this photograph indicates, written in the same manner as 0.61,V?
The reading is 1.5,V
